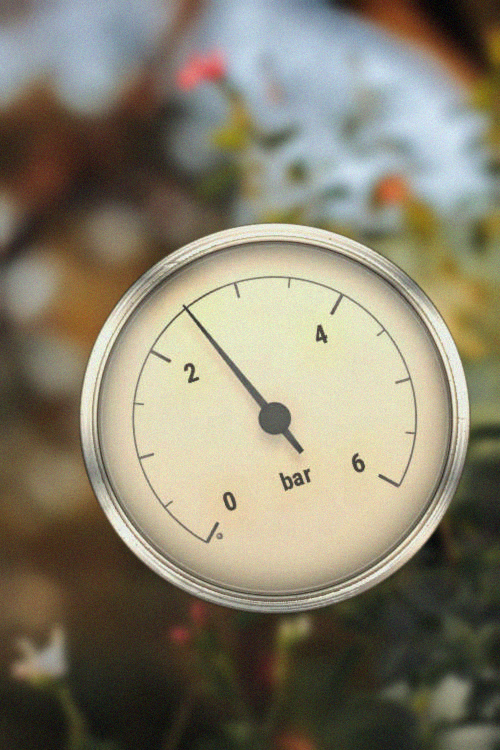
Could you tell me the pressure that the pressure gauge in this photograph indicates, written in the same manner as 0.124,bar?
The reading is 2.5,bar
